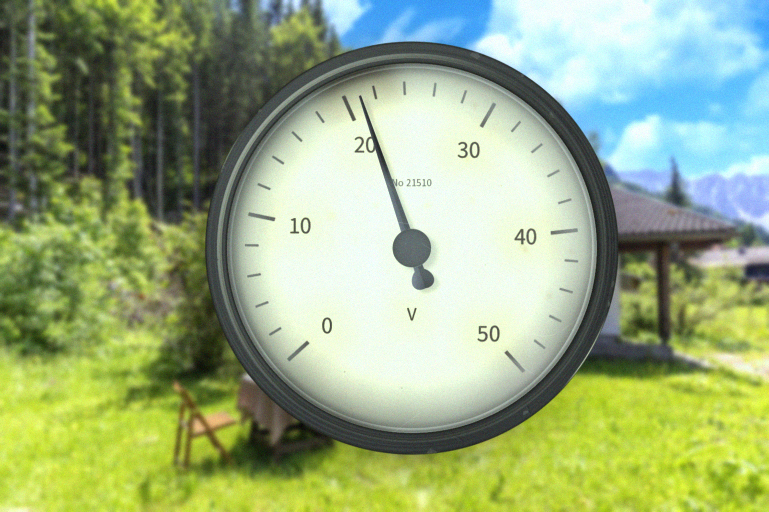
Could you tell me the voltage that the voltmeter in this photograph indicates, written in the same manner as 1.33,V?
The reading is 21,V
